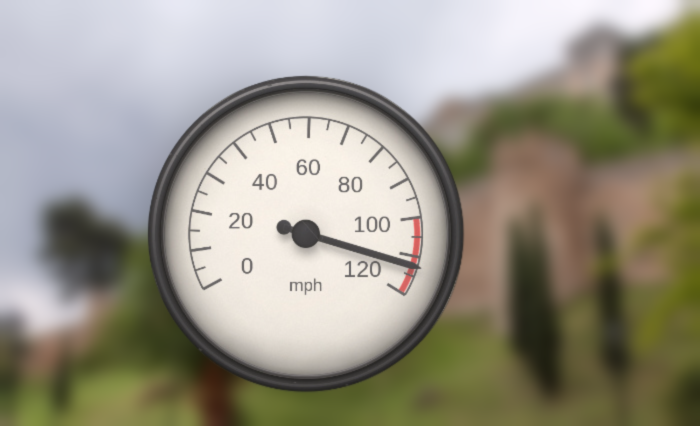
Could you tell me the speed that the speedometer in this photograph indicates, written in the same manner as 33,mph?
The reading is 112.5,mph
